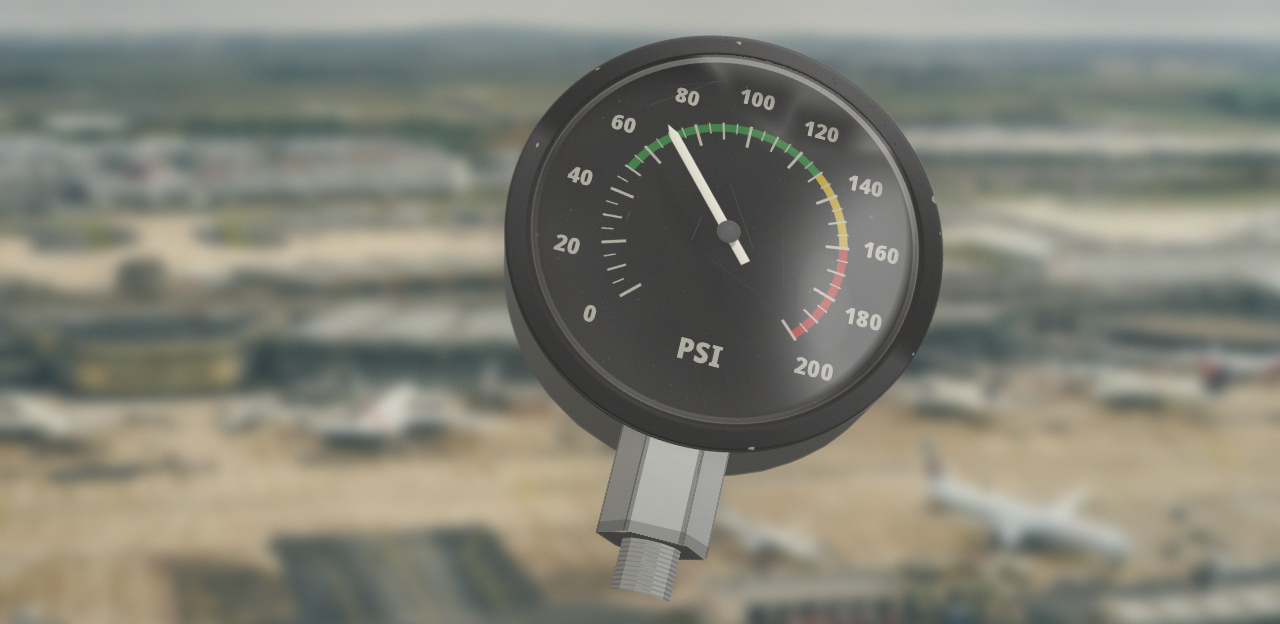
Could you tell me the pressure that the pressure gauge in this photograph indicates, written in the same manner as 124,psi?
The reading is 70,psi
